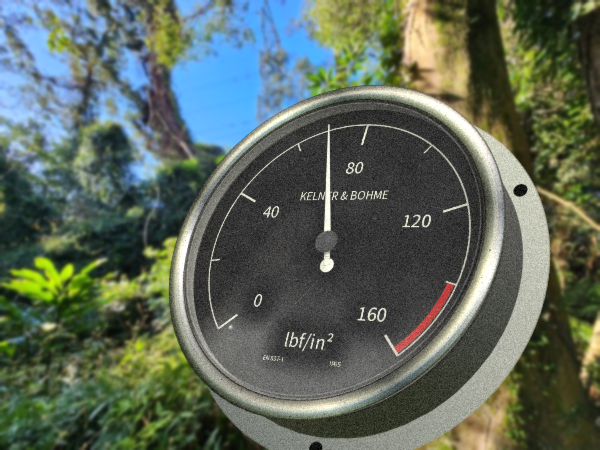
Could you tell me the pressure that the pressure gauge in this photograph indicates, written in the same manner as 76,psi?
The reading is 70,psi
